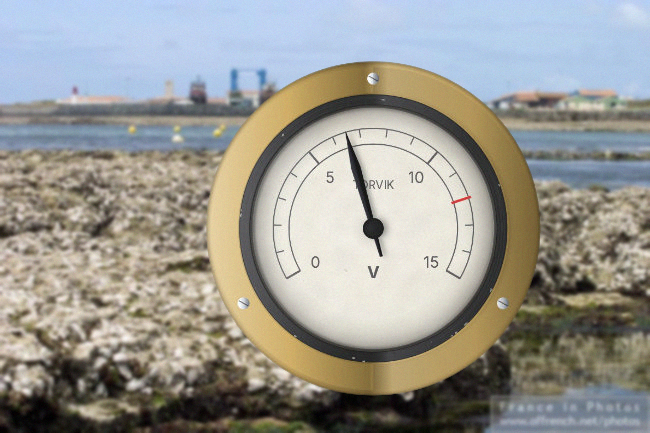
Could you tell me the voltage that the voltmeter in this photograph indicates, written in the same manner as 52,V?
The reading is 6.5,V
